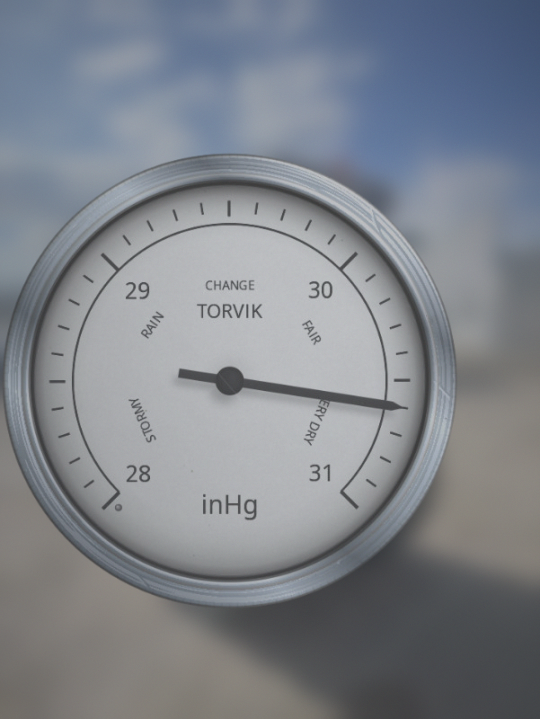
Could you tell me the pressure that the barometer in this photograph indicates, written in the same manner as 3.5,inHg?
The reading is 30.6,inHg
